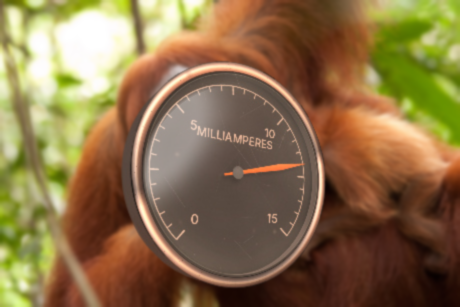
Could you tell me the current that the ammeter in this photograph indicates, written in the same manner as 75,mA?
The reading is 12,mA
